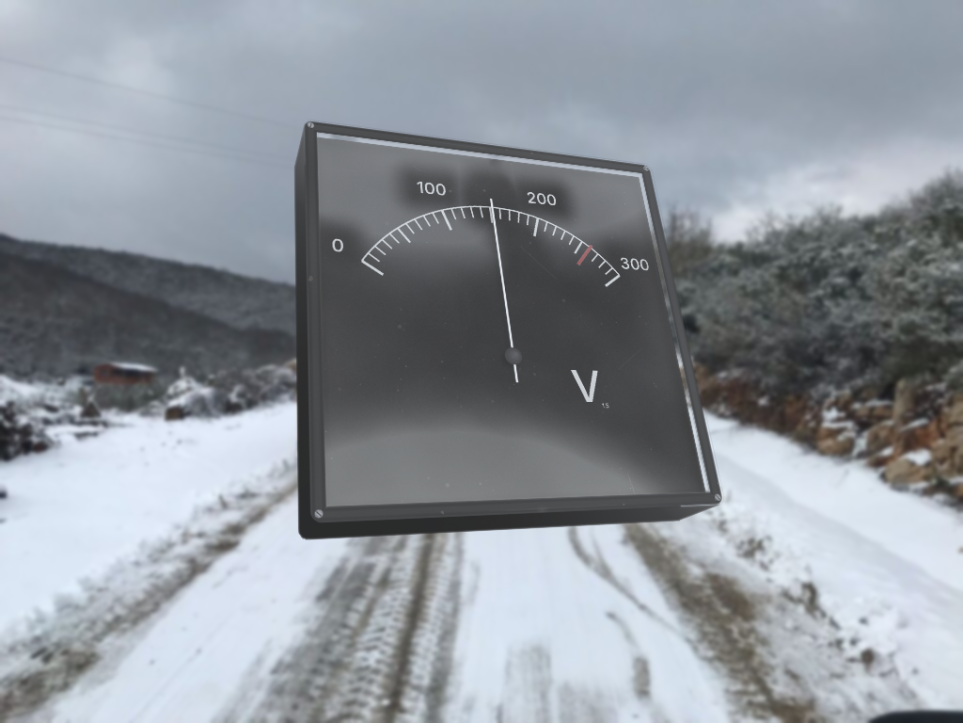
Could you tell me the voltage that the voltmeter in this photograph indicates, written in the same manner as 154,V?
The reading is 150,V
